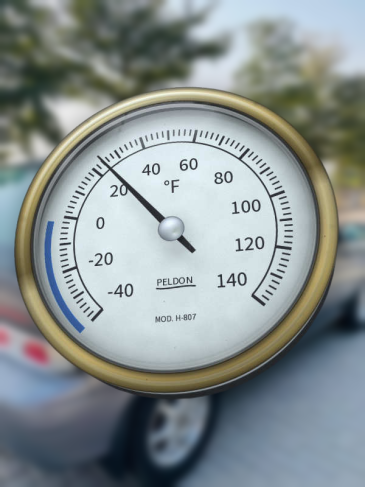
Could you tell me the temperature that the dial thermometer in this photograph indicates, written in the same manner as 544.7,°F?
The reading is 24,°F
